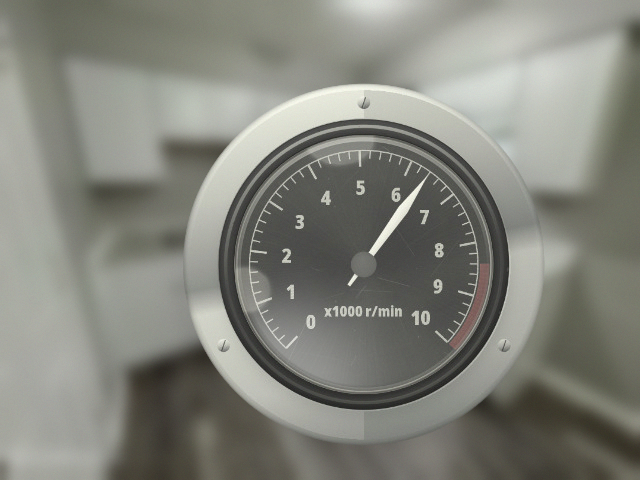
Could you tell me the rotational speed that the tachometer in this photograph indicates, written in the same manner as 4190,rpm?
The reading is 6400,rpm
